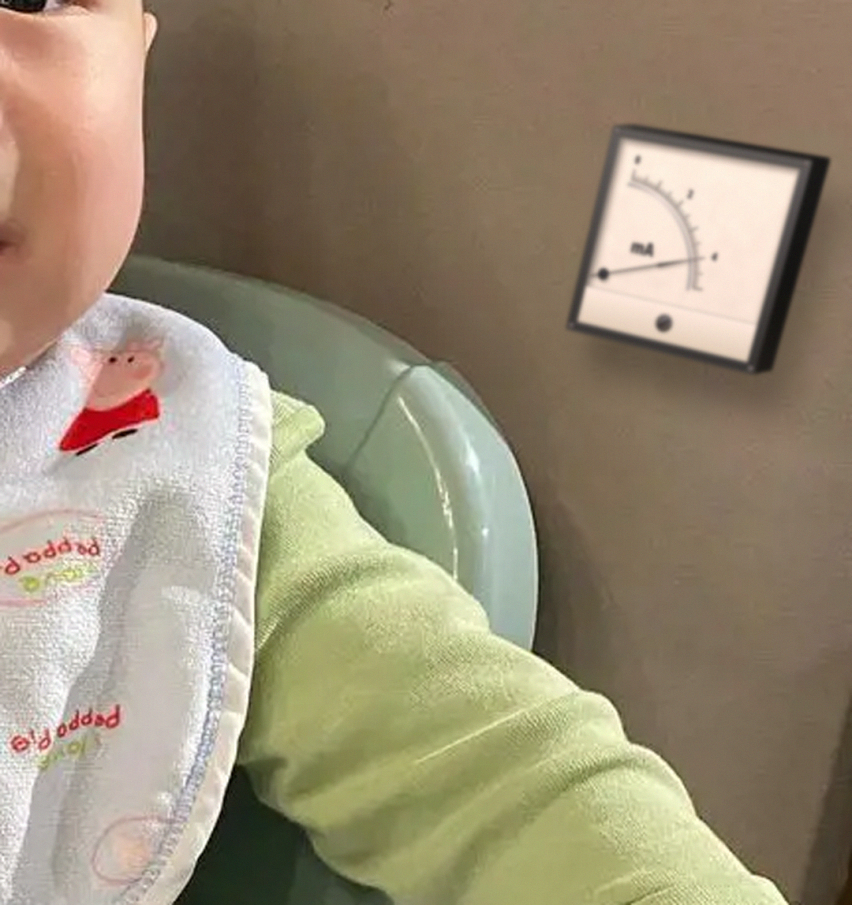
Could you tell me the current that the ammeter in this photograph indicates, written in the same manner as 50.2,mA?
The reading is 4,mA
